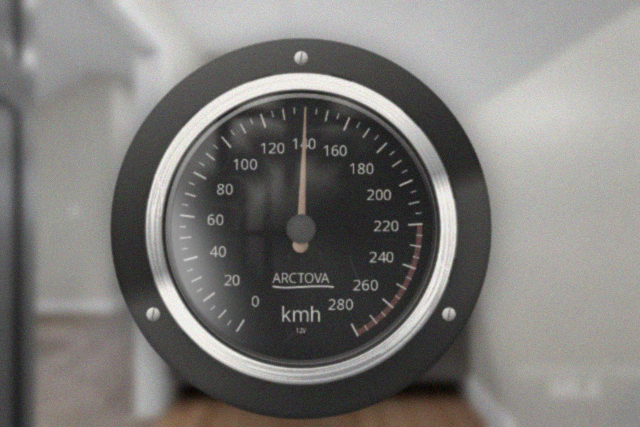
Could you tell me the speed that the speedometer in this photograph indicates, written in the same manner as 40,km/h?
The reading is 140,km/h
